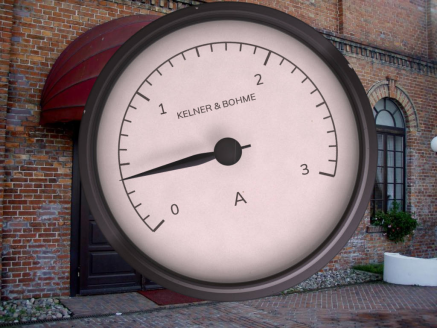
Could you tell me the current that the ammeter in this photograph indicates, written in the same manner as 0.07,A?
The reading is 0.4,A
